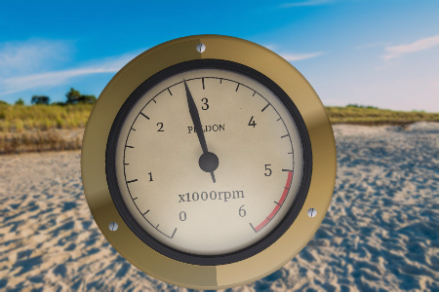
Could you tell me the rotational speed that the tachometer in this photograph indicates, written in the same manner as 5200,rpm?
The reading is 2750,rpm
